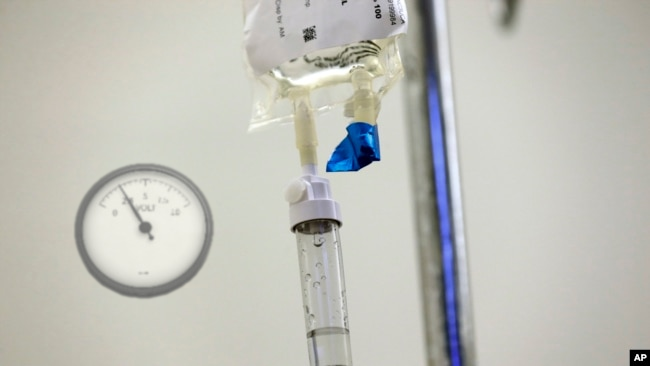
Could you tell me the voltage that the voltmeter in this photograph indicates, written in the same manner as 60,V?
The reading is 2.5,V
